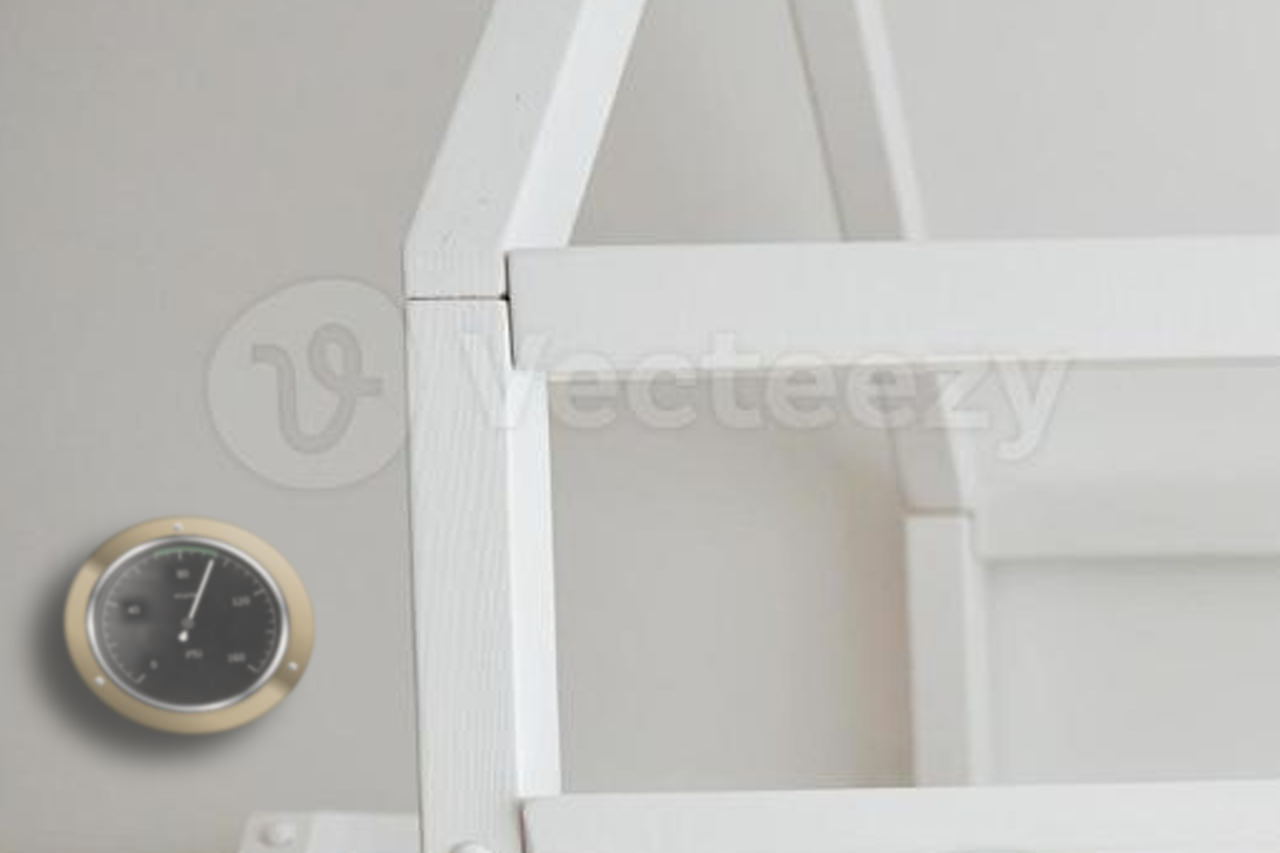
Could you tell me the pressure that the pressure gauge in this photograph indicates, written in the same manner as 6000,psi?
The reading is 95,psi
